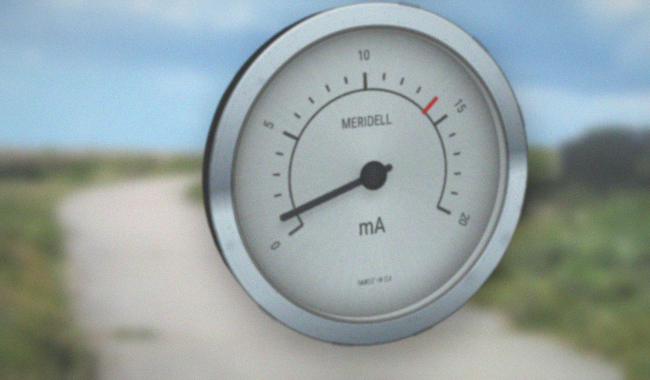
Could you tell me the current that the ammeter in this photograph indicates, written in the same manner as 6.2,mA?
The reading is 1,mA
